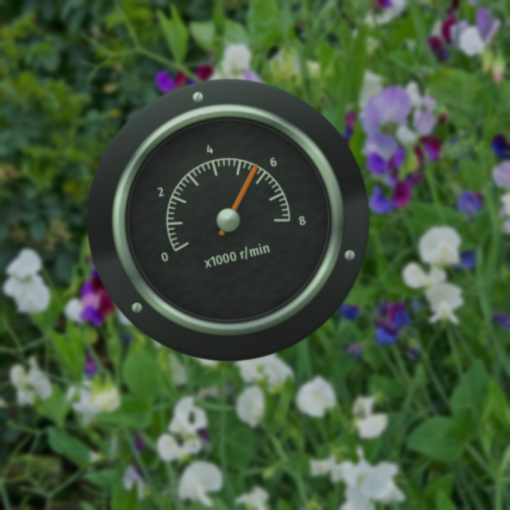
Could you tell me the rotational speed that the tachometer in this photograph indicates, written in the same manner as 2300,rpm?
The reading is 5600,rpm
